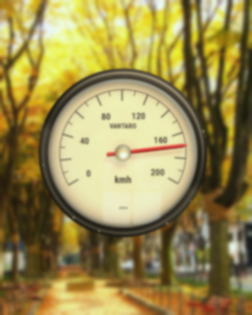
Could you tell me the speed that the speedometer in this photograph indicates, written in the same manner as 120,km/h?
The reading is 170,km/h
